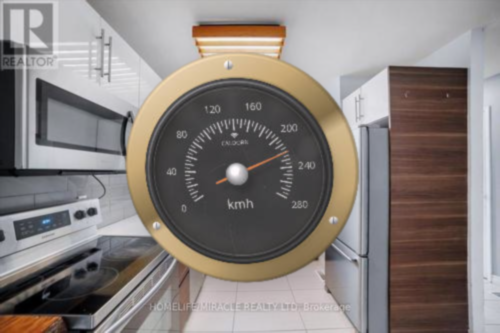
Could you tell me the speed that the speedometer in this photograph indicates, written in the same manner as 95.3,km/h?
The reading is 220,km/h
